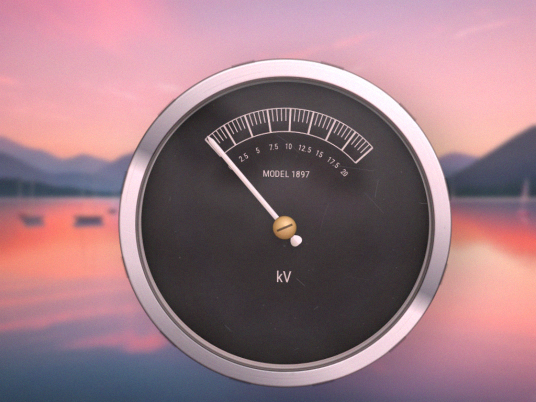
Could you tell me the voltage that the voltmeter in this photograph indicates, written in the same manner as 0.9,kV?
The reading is 0.5,kV
